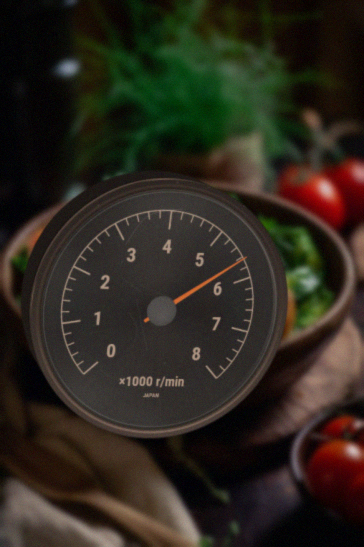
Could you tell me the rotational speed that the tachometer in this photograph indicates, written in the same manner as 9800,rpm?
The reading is 5600,rpm
